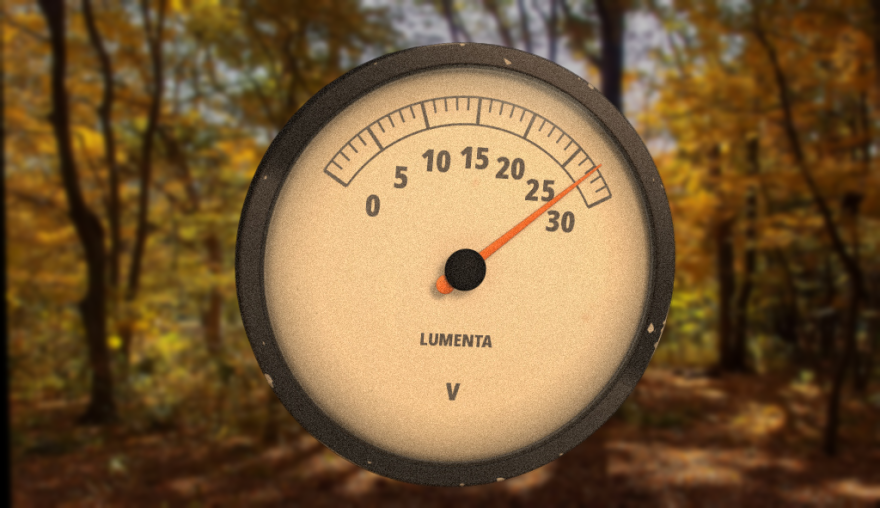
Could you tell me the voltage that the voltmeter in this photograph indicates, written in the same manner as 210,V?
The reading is 27,V
